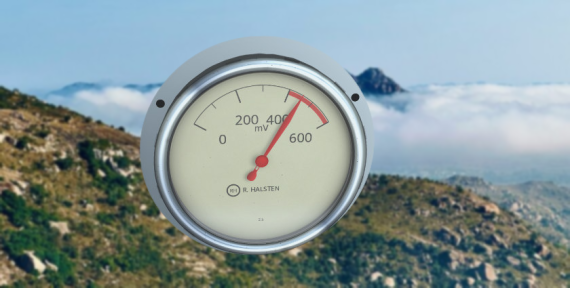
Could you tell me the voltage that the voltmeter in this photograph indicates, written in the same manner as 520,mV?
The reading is 450,mV
